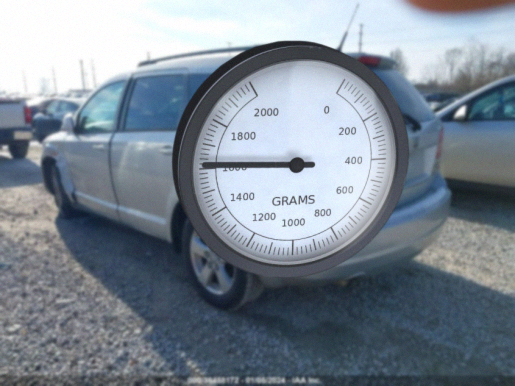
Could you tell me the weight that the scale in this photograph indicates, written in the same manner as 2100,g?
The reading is 1620,g
